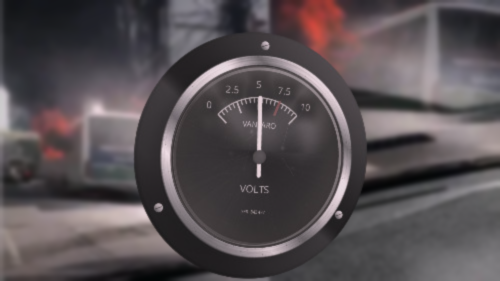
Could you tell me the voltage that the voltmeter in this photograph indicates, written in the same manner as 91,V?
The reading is 5,V
